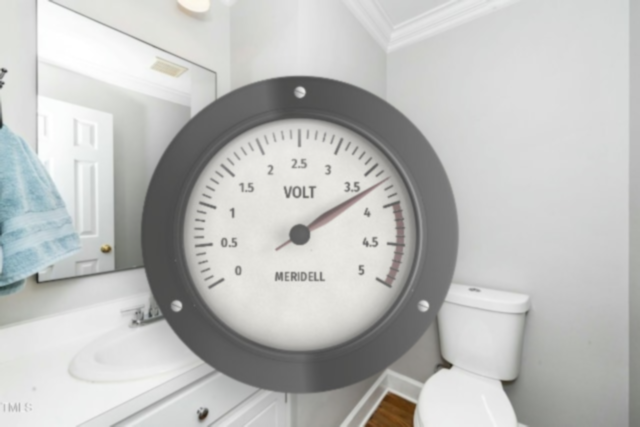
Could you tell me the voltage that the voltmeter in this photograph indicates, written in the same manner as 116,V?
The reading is 3.7,V
